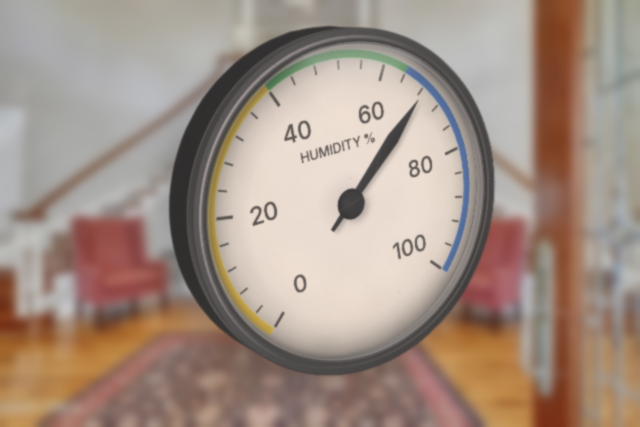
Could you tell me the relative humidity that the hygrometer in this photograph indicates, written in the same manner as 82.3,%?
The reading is 68,%
